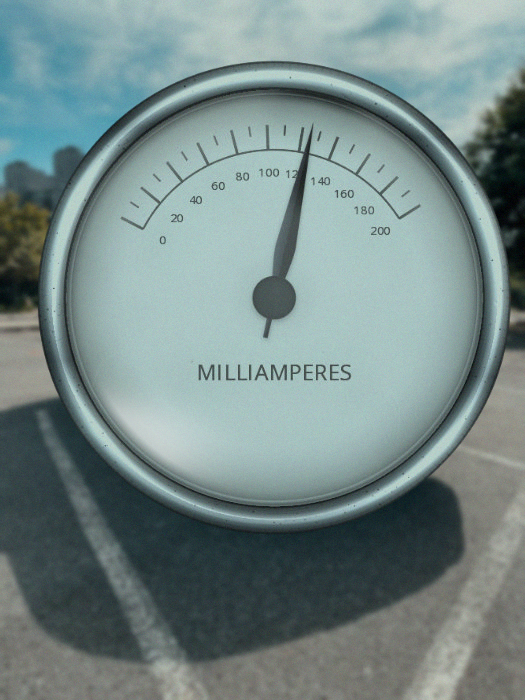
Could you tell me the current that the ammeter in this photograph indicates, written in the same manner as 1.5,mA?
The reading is 125,mA
